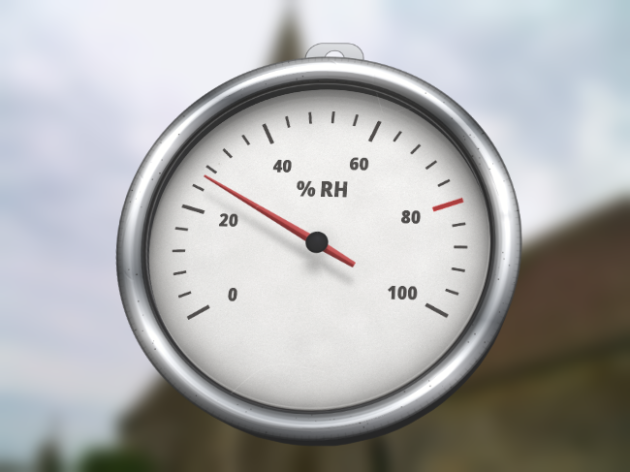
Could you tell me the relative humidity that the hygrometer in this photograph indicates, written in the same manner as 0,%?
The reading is 26,%
